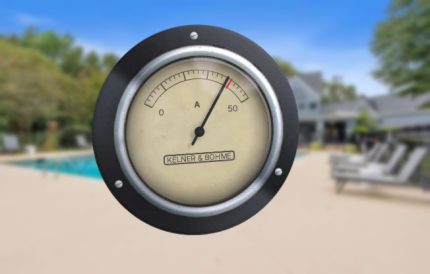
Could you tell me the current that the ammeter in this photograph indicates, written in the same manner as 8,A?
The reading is 38,A
